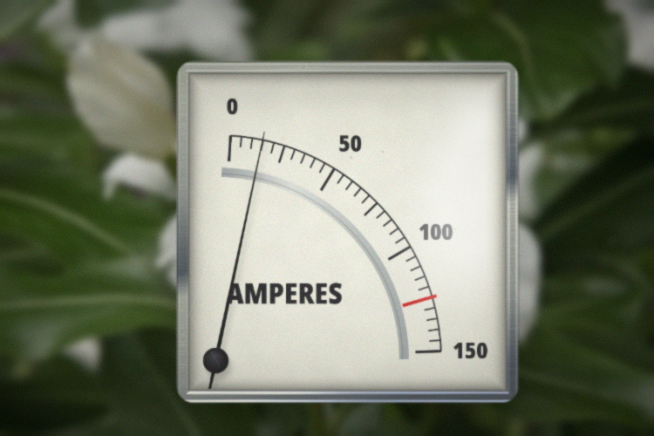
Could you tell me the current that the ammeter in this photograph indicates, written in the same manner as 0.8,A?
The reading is 15,A
